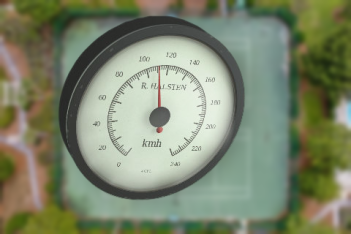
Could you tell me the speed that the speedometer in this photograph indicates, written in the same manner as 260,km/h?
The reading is 110,km/h
